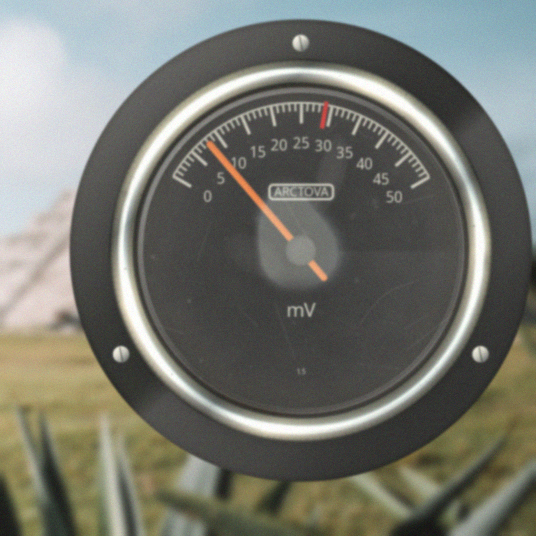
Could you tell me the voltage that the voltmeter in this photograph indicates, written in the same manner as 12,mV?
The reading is 8,mV
